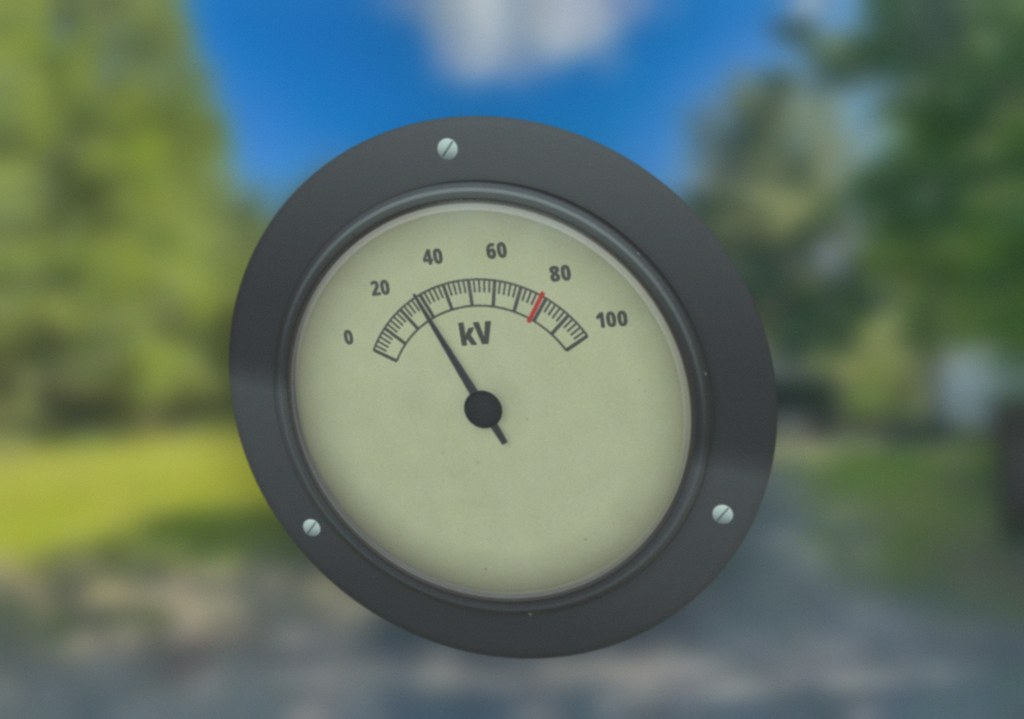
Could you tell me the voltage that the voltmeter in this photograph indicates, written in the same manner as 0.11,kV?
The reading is 30,kV
